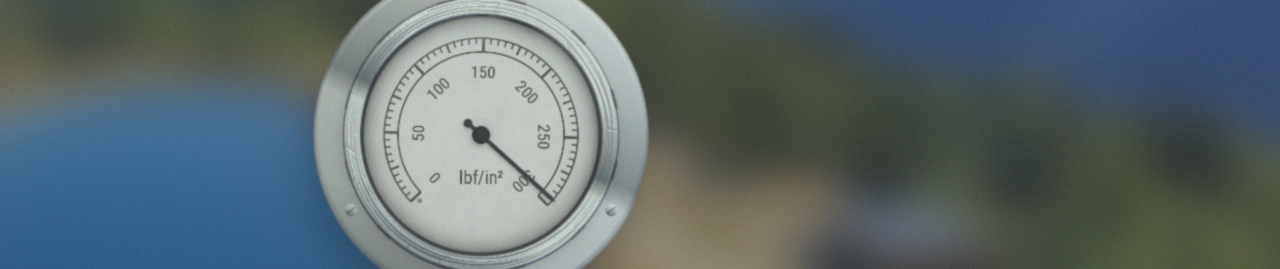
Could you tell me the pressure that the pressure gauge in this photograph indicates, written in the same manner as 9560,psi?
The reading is 295,psi
